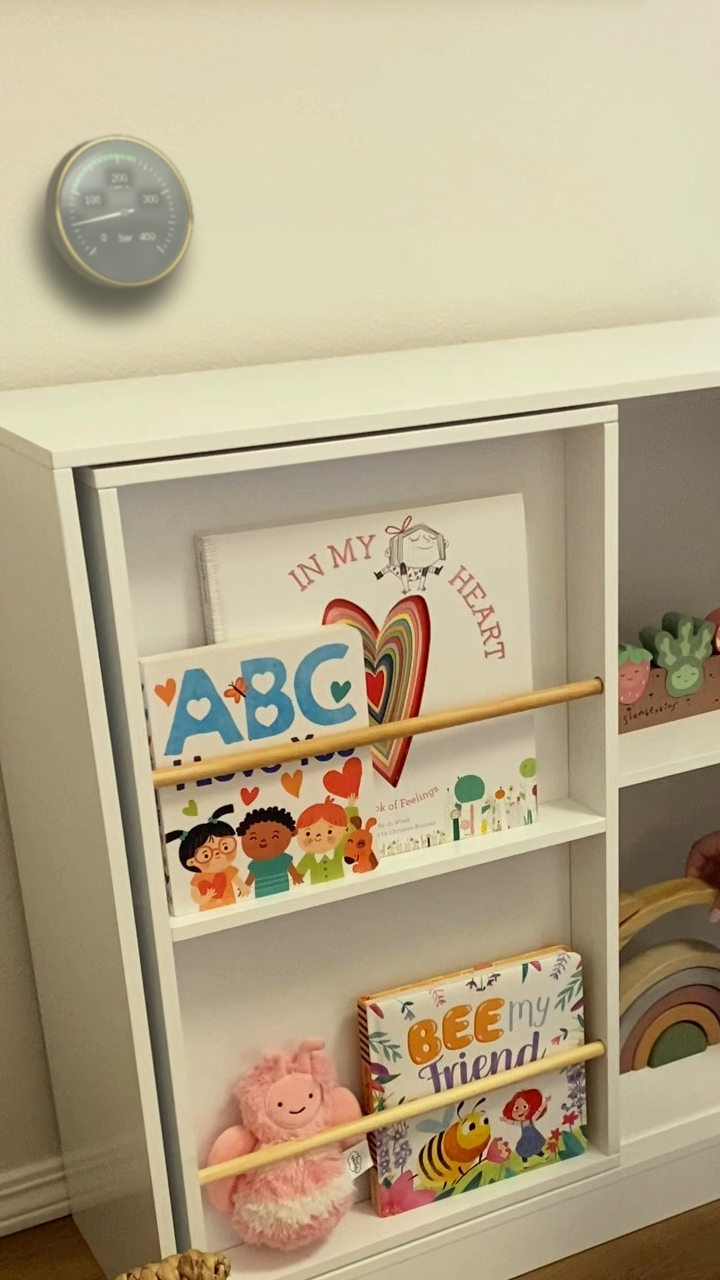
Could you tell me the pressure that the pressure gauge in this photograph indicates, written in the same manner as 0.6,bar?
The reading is 50,bar
